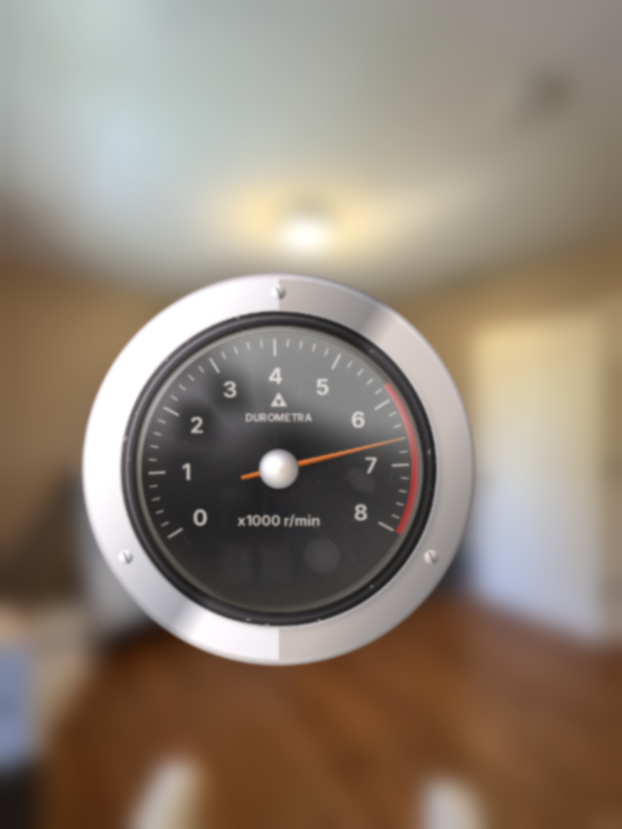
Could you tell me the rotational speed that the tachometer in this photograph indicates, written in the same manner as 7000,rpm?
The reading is 6600,rpm
